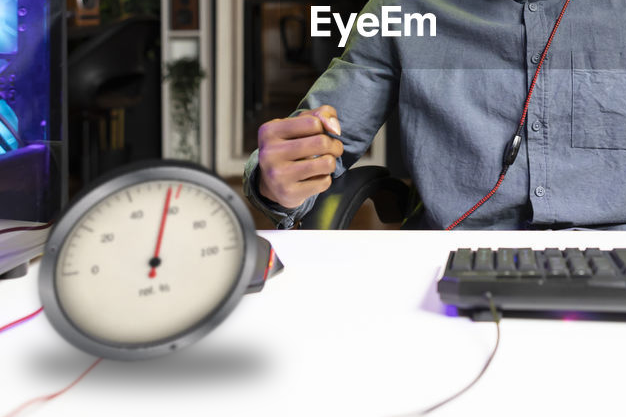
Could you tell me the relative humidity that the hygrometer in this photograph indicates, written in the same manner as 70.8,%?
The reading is 56,%
